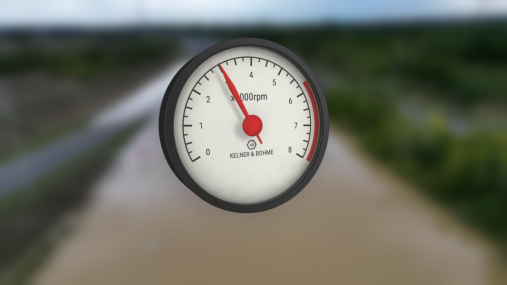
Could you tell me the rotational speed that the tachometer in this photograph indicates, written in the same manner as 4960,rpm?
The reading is 3000,rpm
